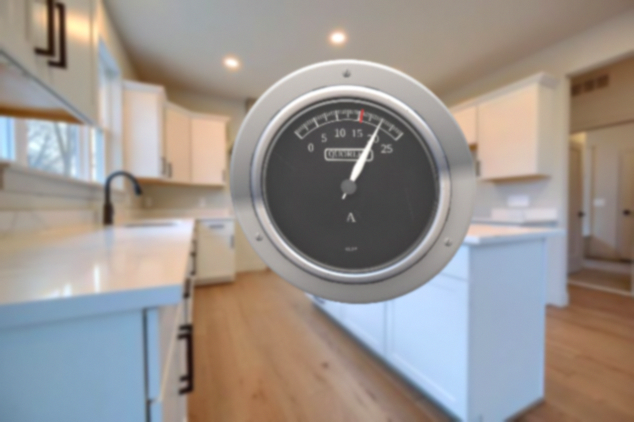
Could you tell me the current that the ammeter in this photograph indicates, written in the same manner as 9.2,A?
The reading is 20,A
